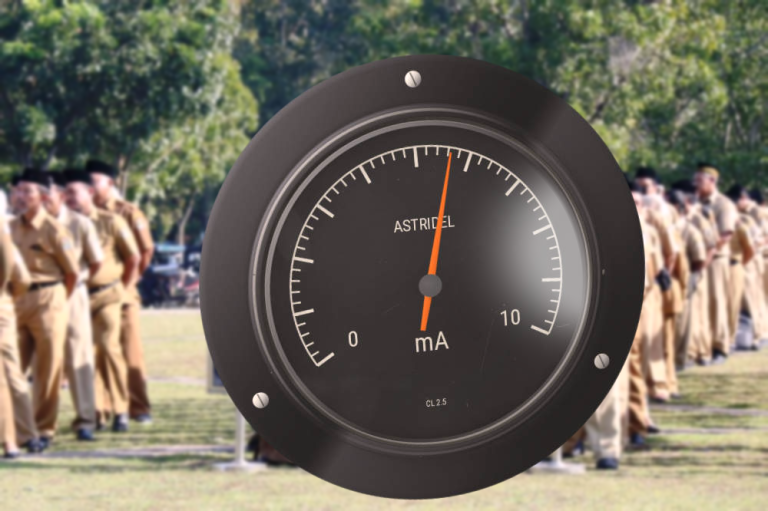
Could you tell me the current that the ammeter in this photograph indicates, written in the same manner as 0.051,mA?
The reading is 5.6,mA
